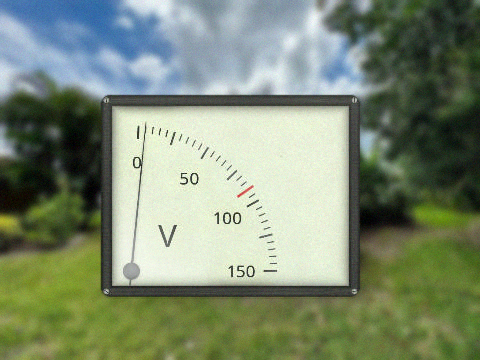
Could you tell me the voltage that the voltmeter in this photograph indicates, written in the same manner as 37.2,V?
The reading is 5,V
